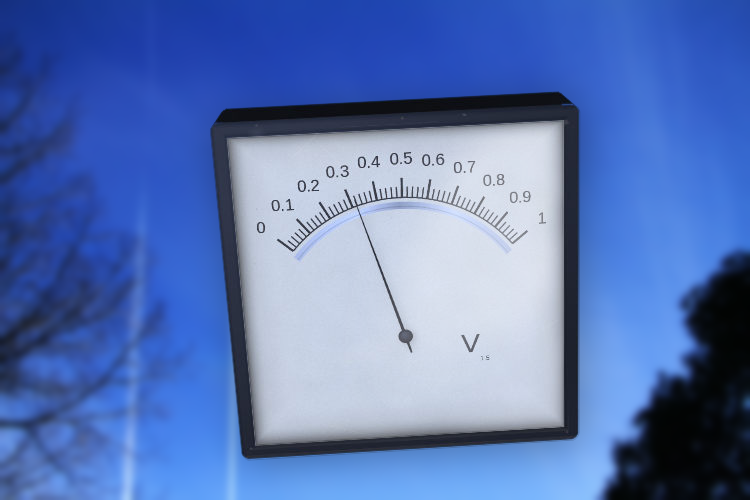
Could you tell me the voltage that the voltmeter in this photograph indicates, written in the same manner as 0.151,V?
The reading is 0.32,V
